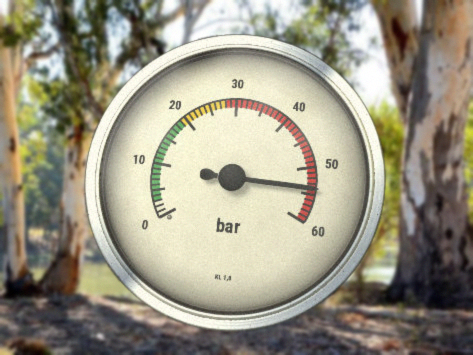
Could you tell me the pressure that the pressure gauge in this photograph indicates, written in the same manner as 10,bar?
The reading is 54,bar
